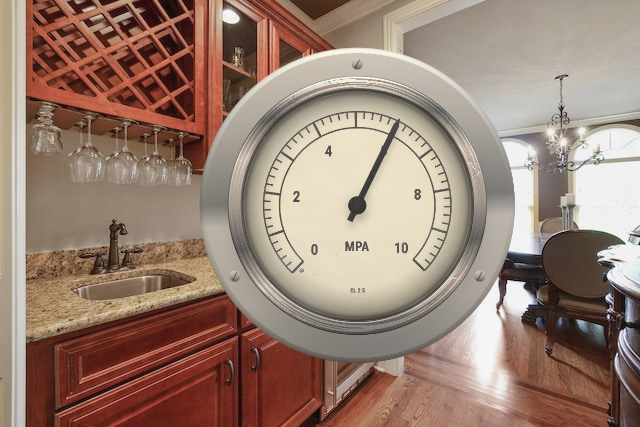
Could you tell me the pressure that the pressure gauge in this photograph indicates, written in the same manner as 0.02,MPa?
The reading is 6,MPa
